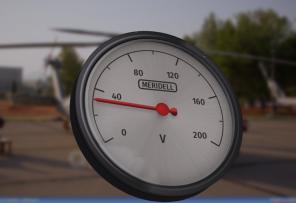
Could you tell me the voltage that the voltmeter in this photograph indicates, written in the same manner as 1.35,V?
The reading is 30,V
